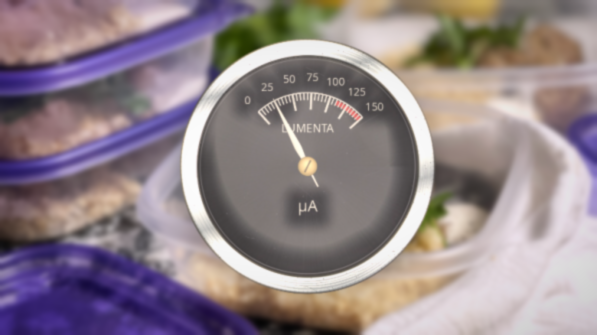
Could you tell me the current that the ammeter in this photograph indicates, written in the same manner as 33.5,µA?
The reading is 25,µA
